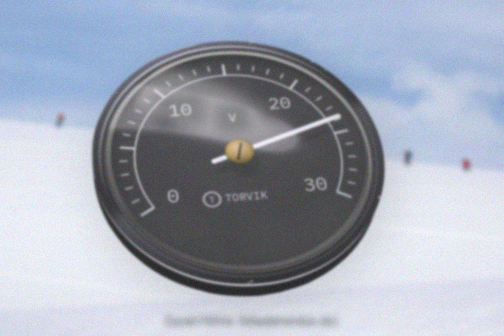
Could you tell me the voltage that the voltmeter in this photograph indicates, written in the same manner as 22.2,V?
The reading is 24,V
